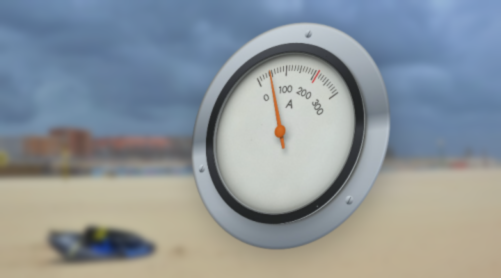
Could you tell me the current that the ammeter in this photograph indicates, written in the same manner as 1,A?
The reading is 50,A
